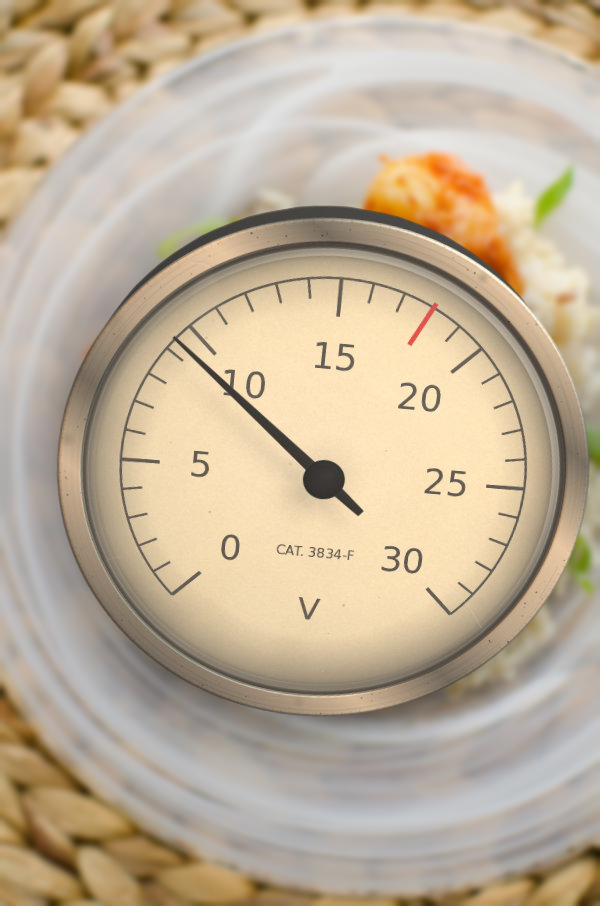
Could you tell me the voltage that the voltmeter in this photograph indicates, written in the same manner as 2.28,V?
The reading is 9.5,V
